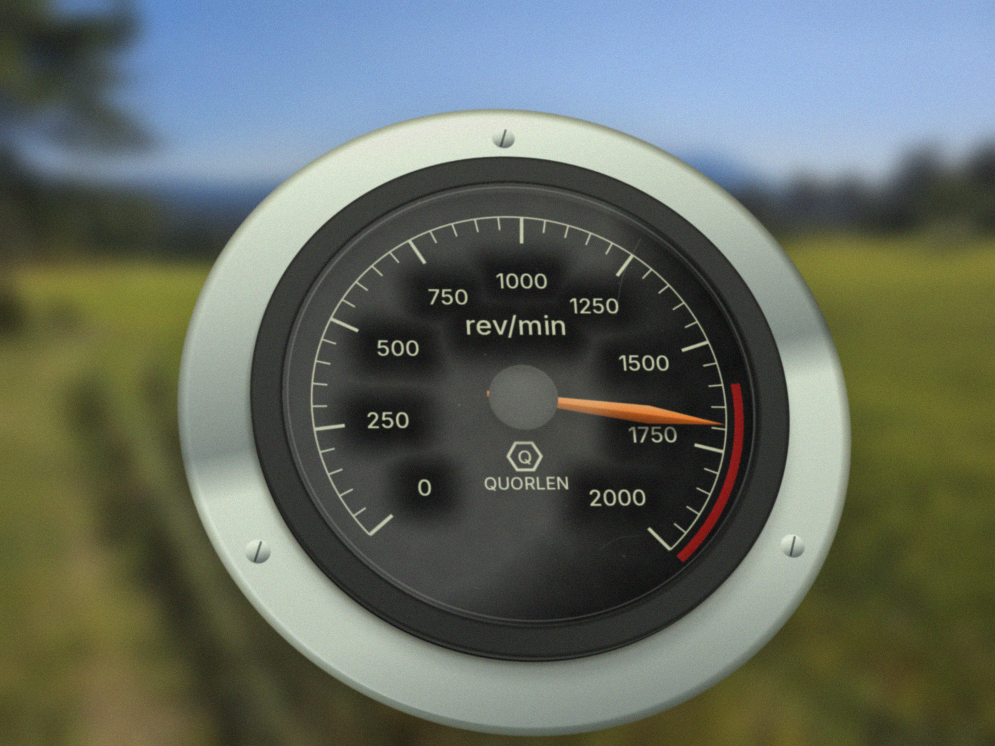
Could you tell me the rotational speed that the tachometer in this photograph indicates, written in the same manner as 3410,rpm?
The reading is 1700,rpm
